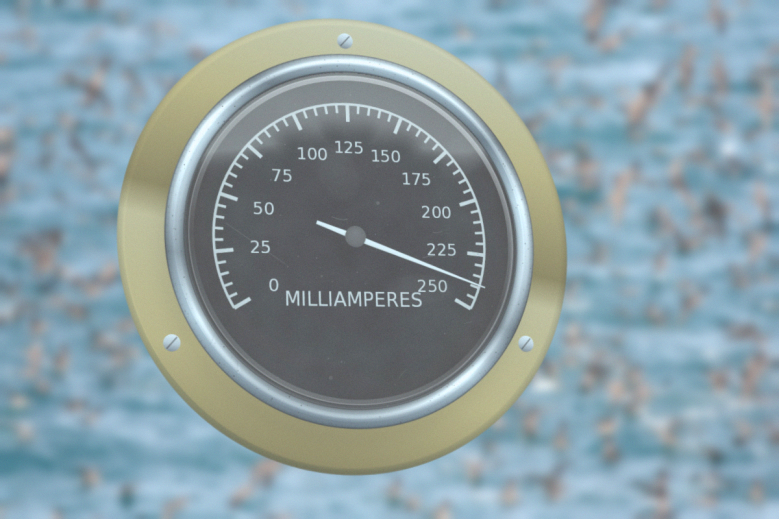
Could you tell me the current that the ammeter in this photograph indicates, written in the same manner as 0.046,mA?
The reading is 240,mA
